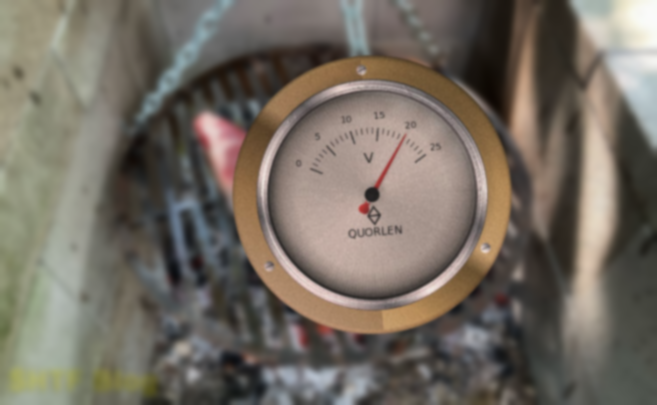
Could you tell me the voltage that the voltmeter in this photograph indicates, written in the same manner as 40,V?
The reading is 20,V
